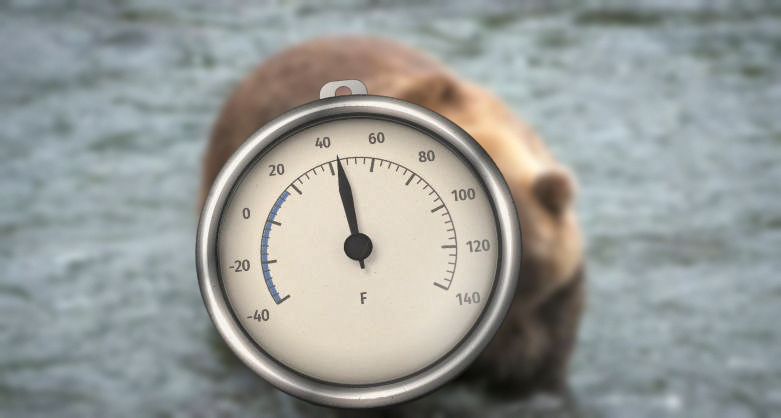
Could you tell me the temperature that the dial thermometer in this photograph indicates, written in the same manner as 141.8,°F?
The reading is 44,°F
